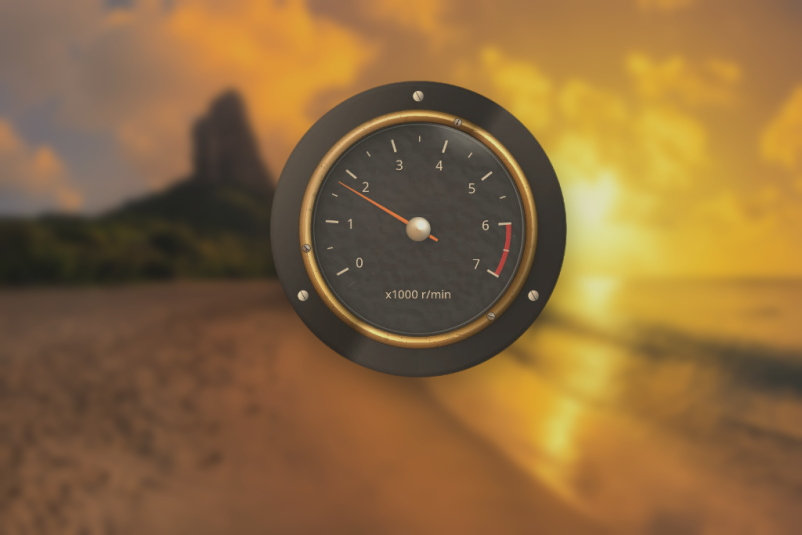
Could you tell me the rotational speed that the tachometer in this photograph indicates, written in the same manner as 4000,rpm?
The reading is 1750,rpm
